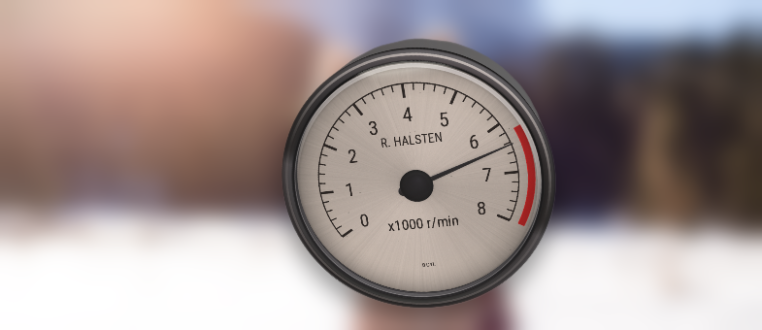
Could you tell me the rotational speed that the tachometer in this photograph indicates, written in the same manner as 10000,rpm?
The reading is 6400,rpm
